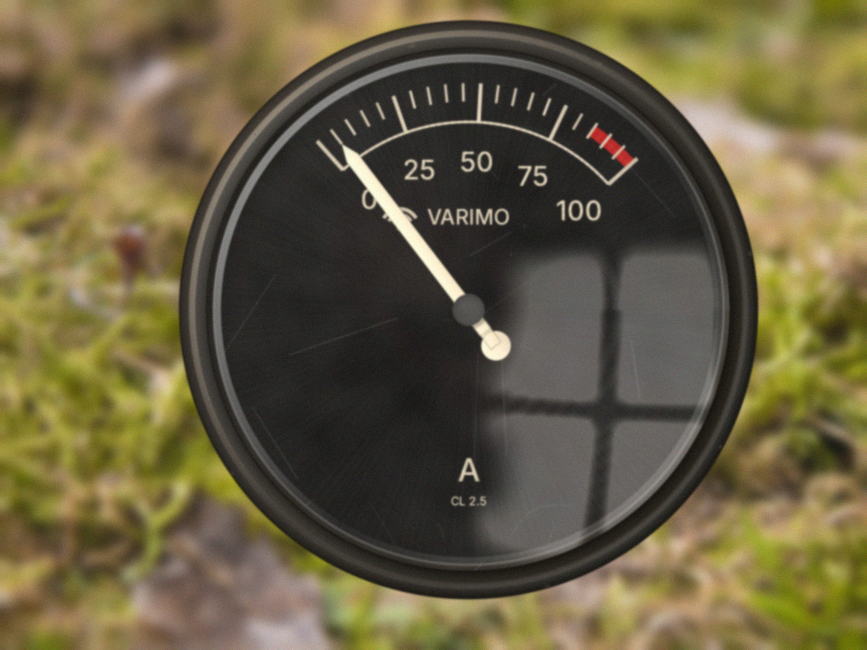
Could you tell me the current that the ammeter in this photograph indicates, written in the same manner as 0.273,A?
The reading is 5,A
